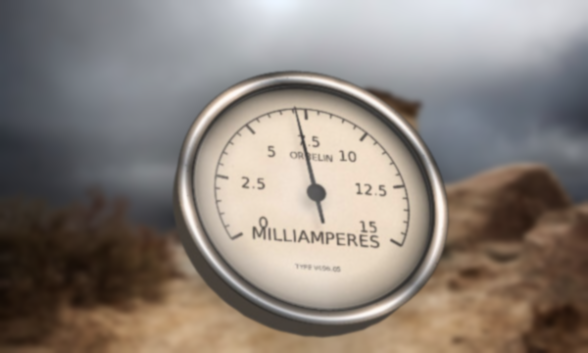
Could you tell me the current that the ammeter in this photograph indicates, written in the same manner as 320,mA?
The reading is 7,mA
